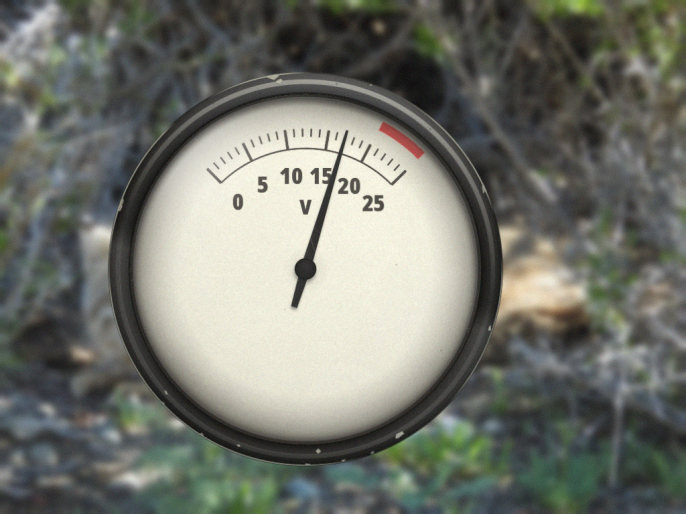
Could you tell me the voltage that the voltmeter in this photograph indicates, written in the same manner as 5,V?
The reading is 17,V
